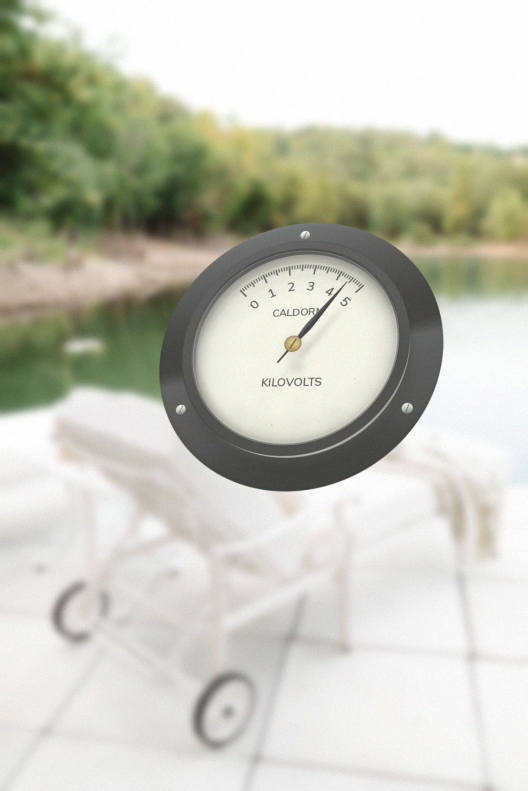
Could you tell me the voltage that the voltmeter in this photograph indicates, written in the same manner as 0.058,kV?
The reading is 4.5,kV
